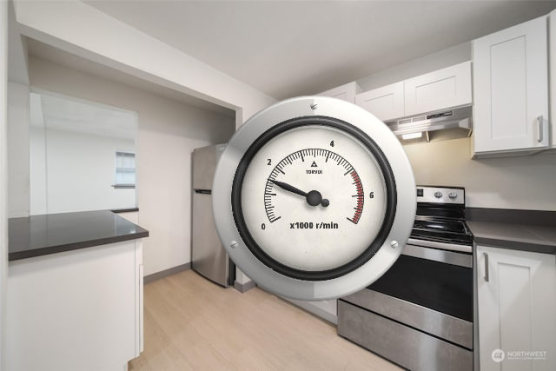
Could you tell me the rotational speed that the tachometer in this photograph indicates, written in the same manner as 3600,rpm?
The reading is 1500,rpm
